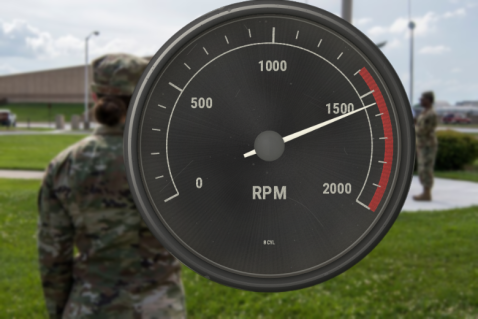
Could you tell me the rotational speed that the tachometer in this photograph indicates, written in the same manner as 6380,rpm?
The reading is 1550,rpm
